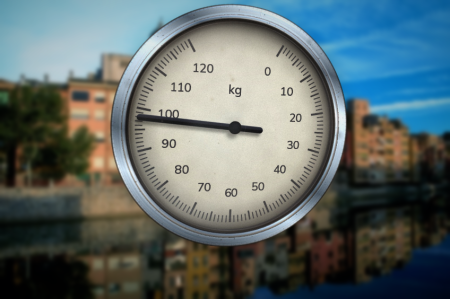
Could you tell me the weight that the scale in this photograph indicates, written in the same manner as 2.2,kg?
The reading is 98,kg
